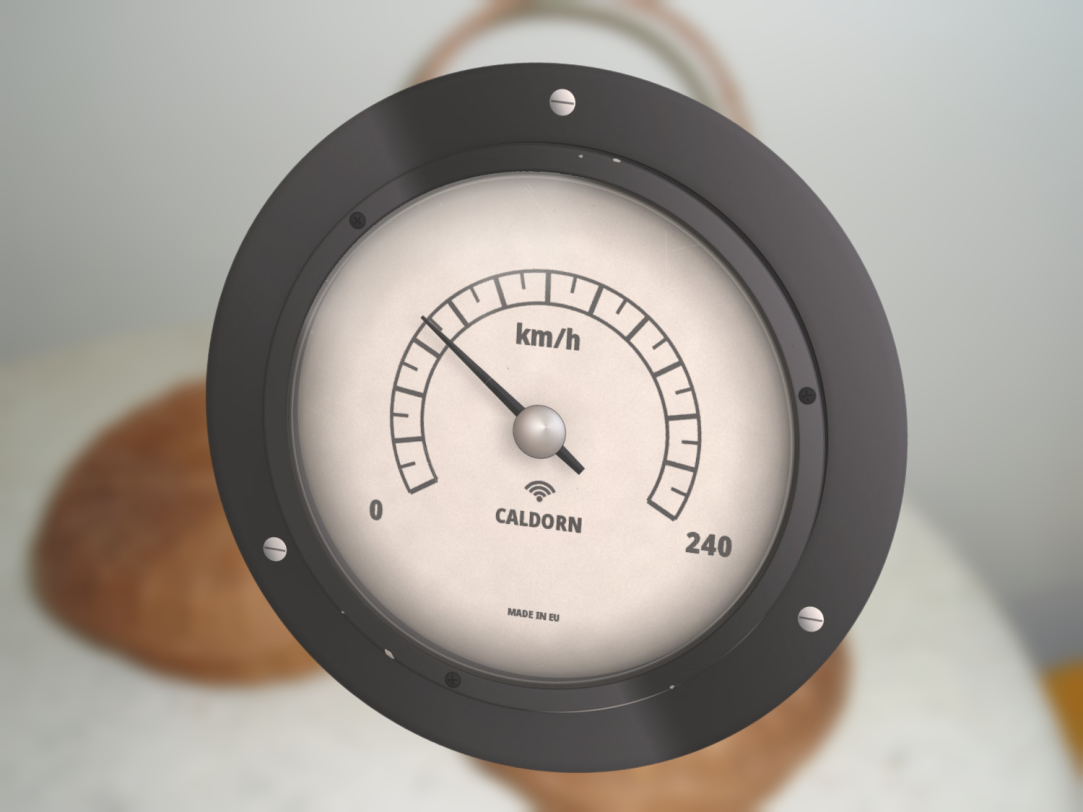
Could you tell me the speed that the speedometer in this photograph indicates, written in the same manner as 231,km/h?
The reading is 70,km/h
